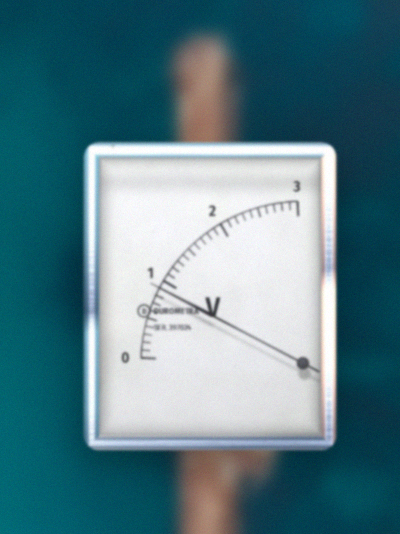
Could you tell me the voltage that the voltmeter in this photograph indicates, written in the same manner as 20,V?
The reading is 0.9,V
